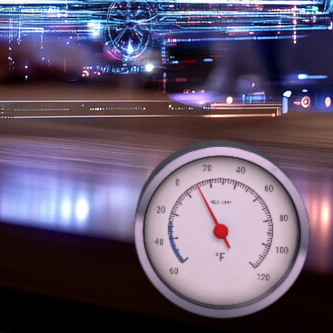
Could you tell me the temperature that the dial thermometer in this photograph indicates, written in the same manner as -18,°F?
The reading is 10,°F
